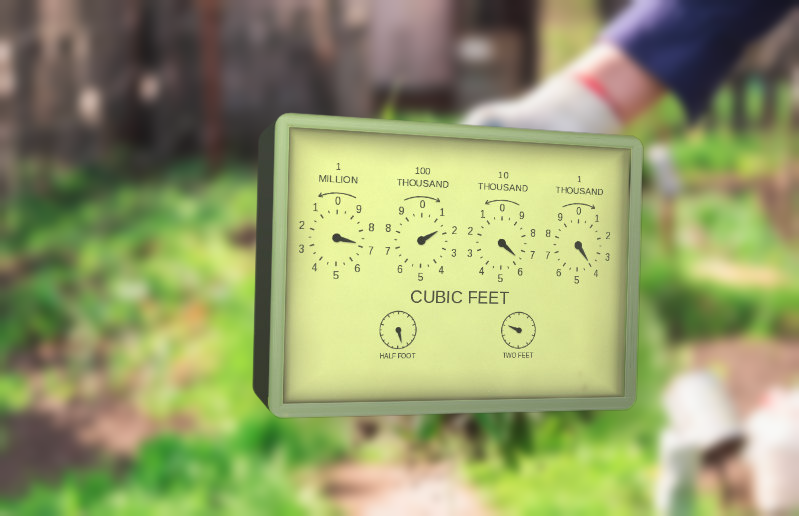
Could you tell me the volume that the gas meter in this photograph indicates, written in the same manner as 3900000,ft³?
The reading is 716400,ft³
